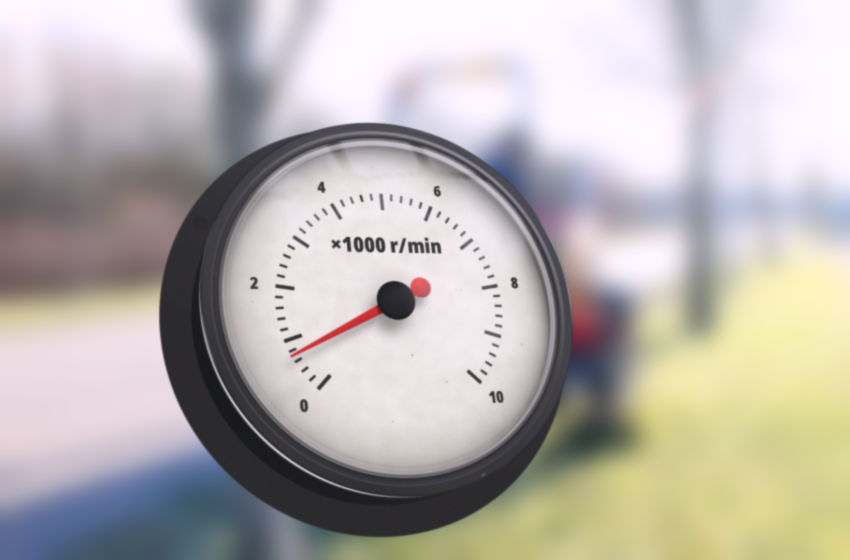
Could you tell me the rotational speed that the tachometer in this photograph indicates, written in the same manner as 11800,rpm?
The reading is 700,rpm
